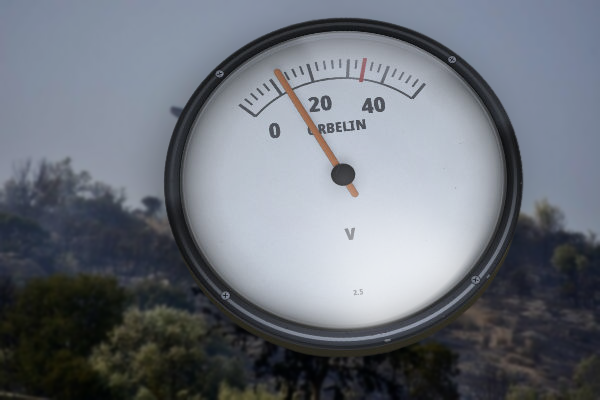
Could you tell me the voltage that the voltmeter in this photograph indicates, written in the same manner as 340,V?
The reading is 12,V
